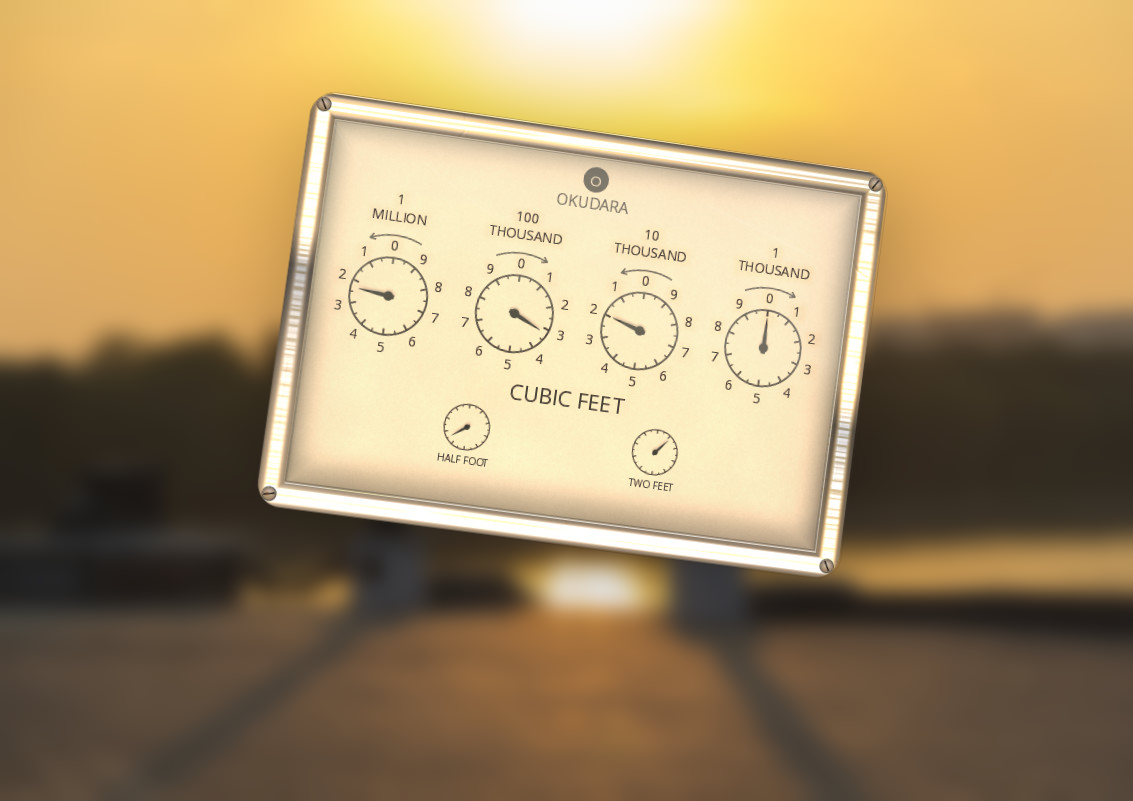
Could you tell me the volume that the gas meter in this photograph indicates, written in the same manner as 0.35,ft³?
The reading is 232000,ft³
